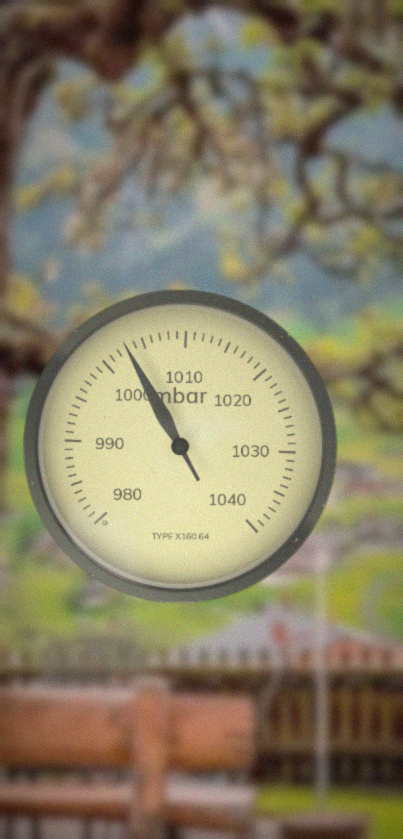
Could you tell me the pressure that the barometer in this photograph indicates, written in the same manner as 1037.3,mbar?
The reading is 1003,mbar
